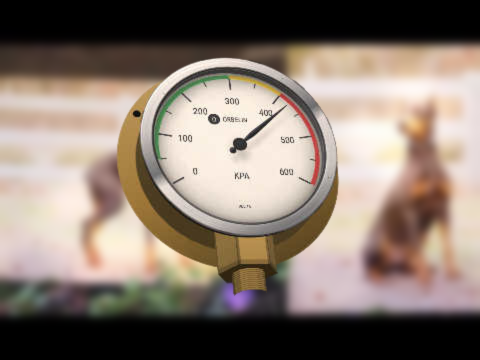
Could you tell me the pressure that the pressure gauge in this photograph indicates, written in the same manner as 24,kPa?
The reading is 425,kPa
